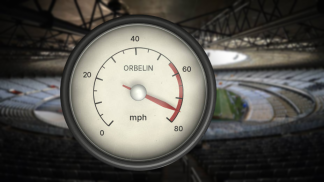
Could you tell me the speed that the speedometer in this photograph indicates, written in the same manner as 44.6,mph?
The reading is 75,mph
